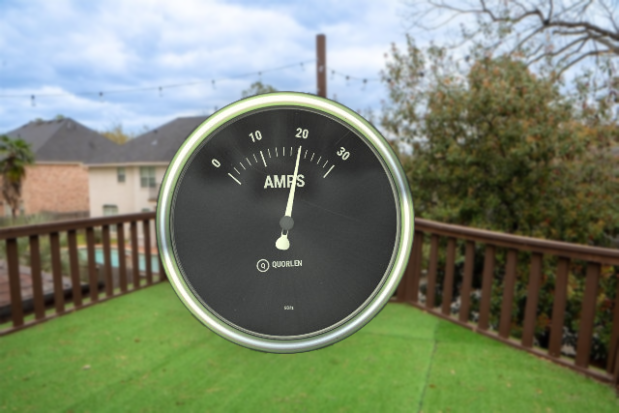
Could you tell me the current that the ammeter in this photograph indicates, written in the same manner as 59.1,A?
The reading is 20,A
